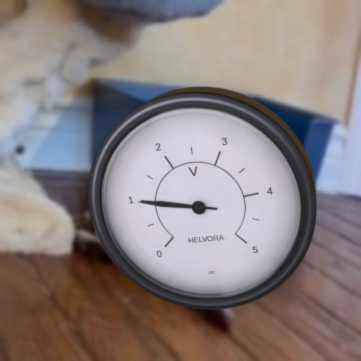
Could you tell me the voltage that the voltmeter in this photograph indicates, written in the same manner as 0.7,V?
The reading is 1,V
